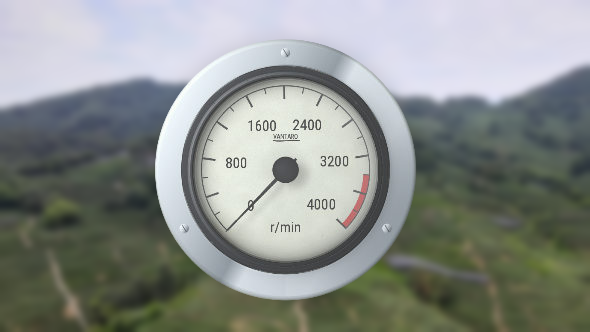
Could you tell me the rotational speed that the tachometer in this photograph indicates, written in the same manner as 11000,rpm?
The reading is 0,rpm
